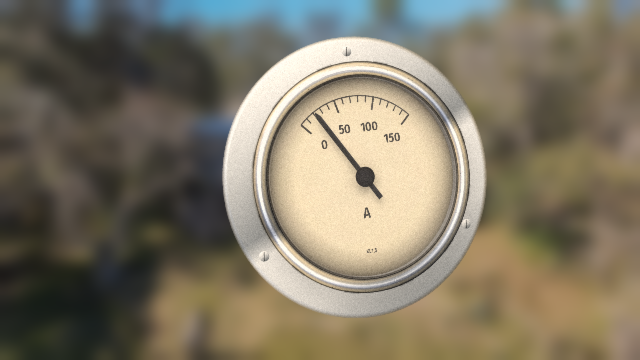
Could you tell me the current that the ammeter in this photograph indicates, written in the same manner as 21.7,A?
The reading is 20,A
